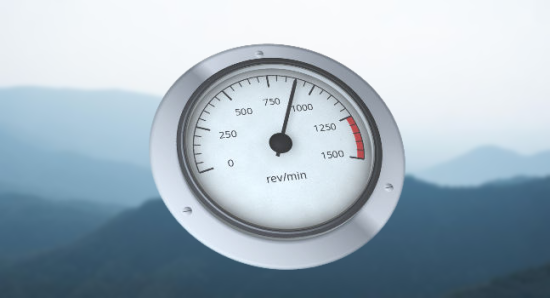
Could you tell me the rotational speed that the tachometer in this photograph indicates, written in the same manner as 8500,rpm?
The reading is 900,rpm
